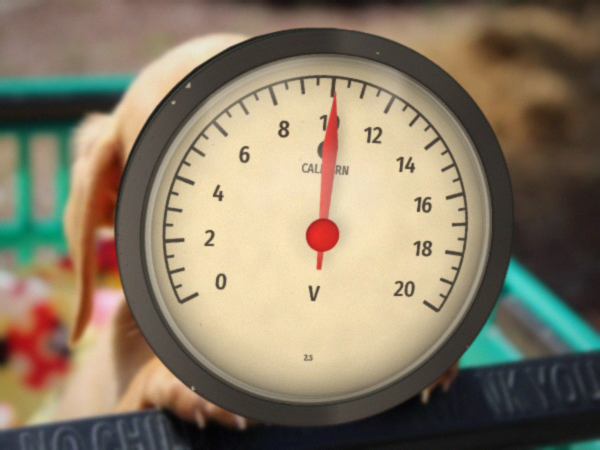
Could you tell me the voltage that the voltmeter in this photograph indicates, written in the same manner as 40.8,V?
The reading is 10,V
